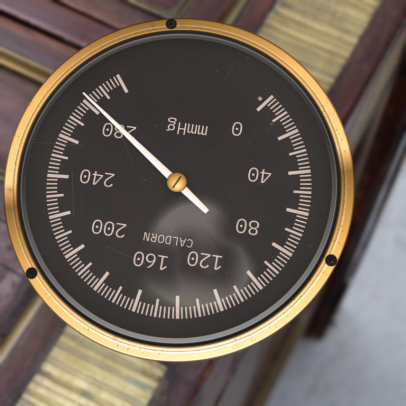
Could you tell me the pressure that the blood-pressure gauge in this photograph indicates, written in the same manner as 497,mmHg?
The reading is 282,mmHg
